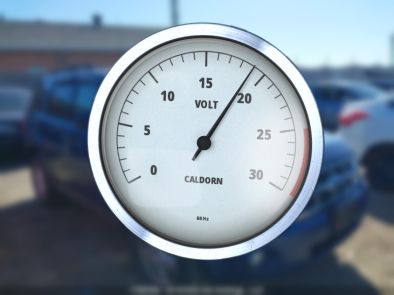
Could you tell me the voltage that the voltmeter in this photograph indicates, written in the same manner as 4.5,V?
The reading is 19,V
